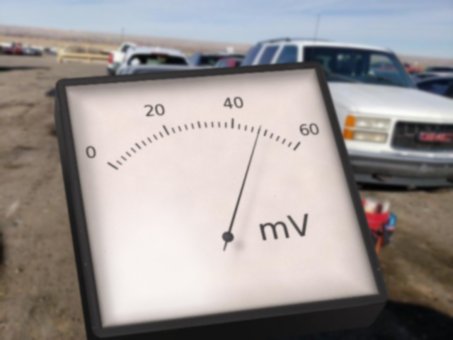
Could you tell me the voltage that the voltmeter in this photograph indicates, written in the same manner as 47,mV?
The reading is 48,mV
